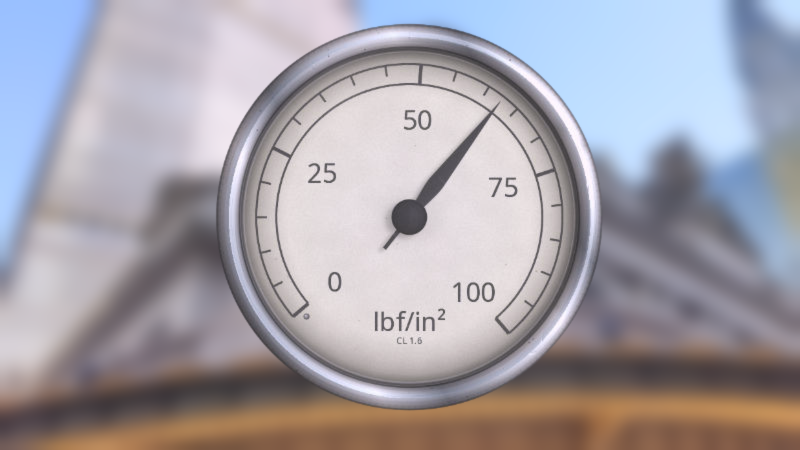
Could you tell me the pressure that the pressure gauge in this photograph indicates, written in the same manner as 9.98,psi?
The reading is 62.5,psi
